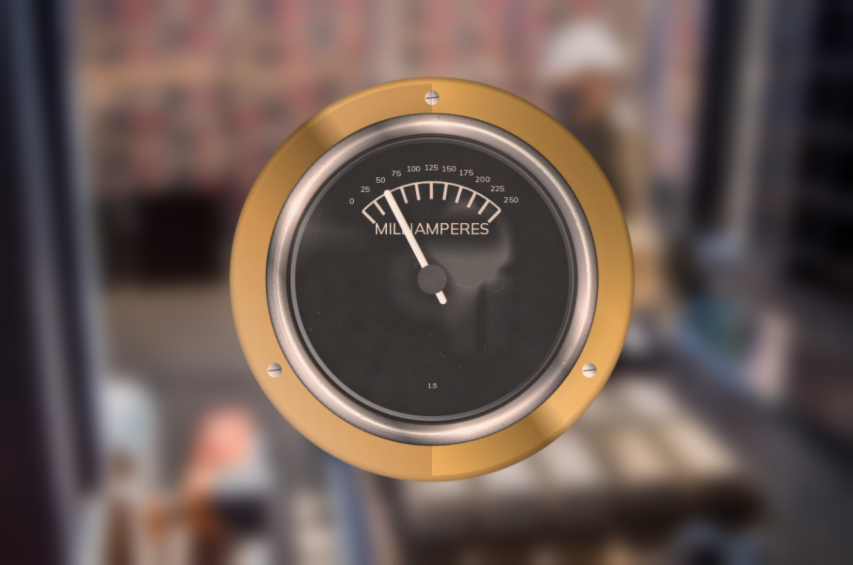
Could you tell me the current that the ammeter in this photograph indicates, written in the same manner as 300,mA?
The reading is 50,mA
